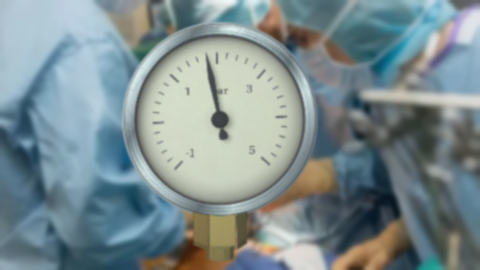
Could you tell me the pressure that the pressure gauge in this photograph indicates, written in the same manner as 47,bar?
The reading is 1.8,bar
